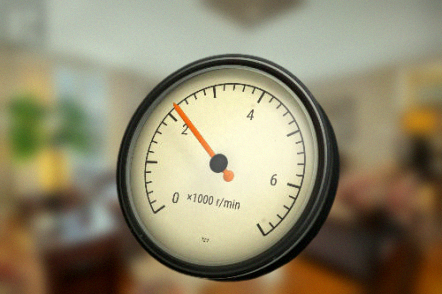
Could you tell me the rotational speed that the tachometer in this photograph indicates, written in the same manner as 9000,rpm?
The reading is 2200,rpm
